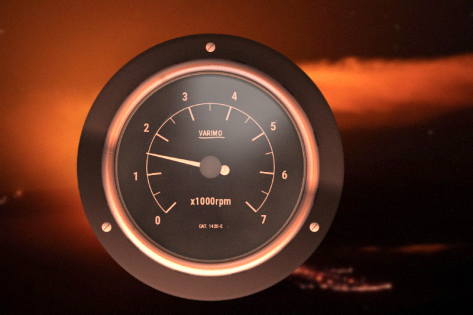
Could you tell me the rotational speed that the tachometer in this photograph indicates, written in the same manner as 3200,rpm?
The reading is 1500,rpm
